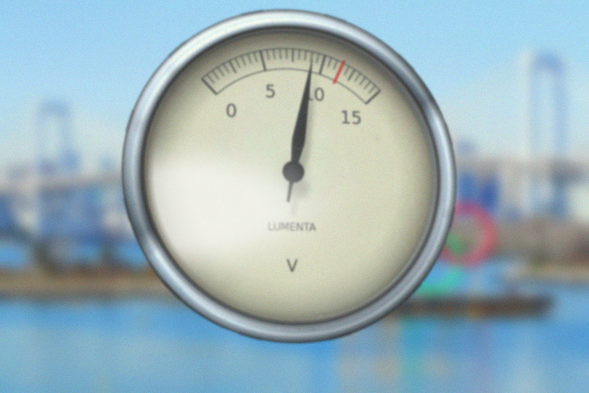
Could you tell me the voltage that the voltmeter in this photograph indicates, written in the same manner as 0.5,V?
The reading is 9,V
